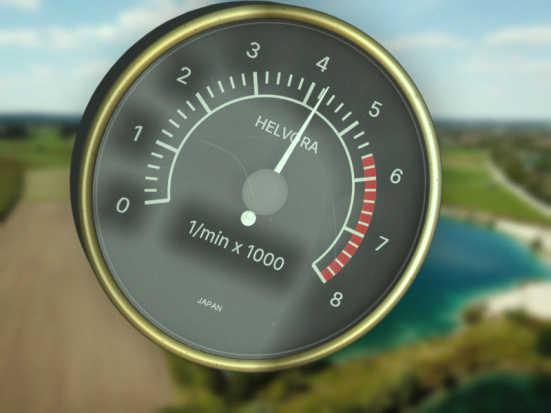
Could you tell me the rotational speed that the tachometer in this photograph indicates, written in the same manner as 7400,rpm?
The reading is 4200,rpm
